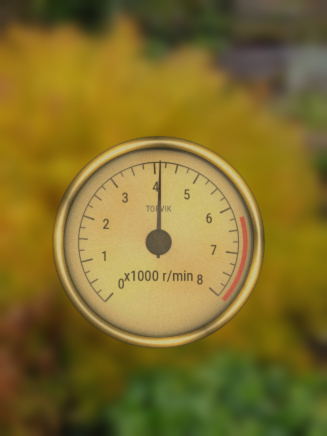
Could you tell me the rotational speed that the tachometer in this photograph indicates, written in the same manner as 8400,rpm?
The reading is 4125,rpm
